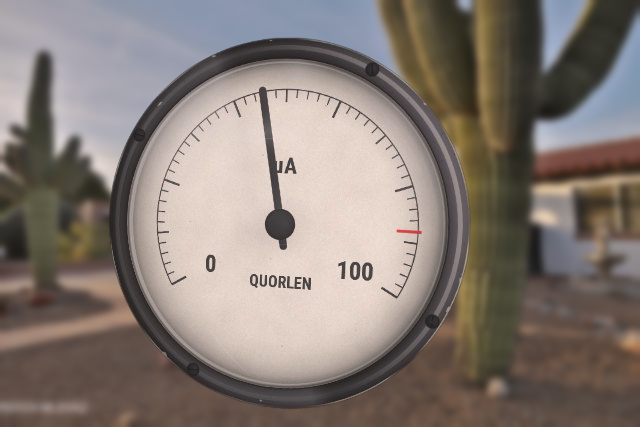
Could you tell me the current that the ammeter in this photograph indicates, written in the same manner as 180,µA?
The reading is 46,µA
